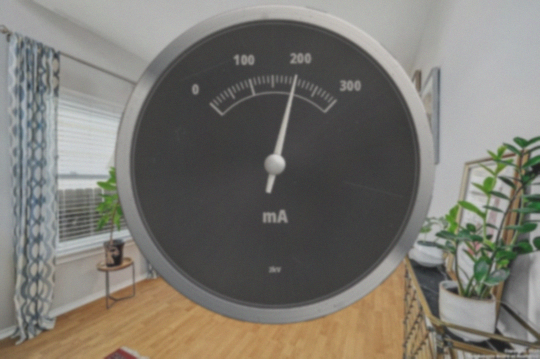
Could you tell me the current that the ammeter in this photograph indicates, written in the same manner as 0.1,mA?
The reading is 200,mA
